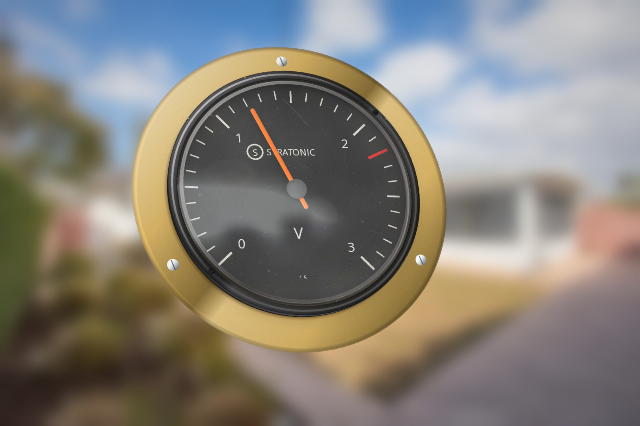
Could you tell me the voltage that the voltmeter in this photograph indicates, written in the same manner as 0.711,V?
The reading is 1.2,V
